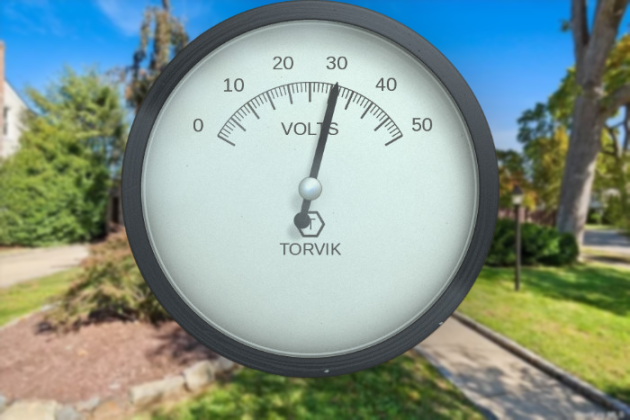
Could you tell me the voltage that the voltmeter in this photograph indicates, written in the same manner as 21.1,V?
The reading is 31,V
